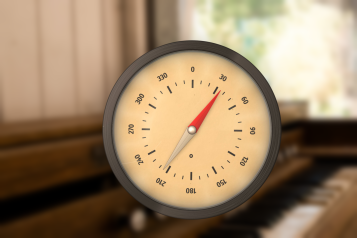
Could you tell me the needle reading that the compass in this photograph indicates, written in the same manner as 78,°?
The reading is 35,°
